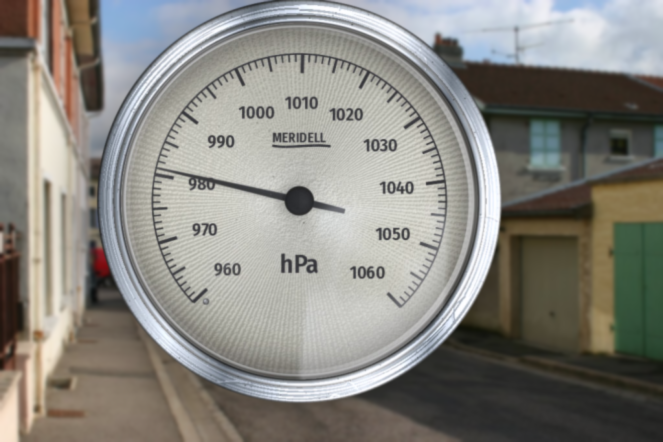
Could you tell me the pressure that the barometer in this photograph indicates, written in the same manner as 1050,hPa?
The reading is 981,hPa
